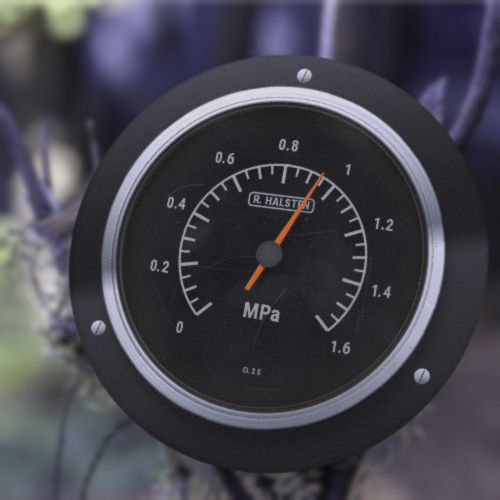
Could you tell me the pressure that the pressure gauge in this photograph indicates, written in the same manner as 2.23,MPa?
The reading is 0.95,MPa
